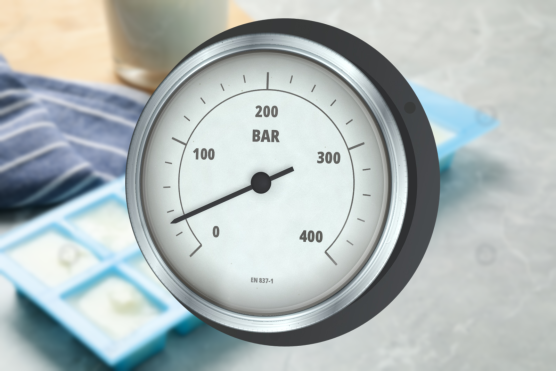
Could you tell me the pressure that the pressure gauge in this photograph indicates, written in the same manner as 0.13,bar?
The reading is 30,bar
